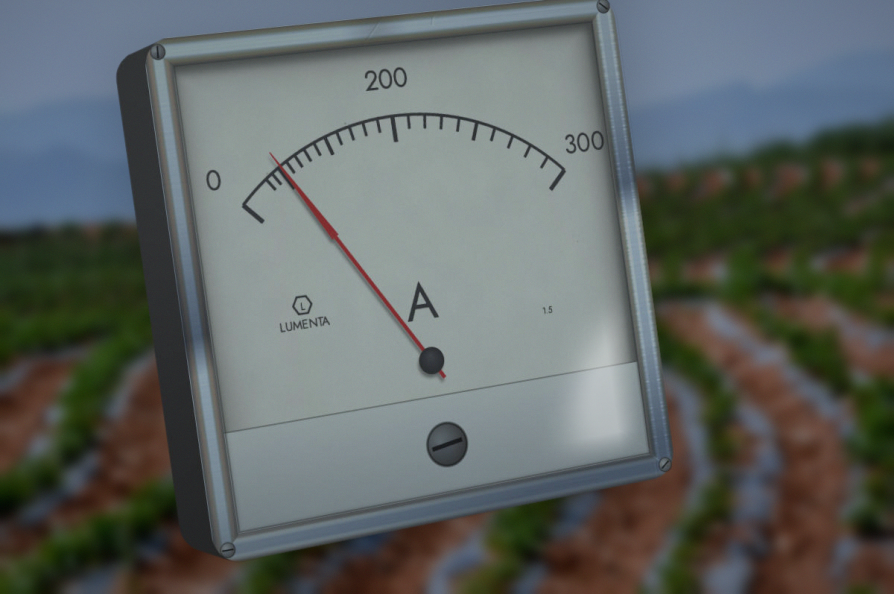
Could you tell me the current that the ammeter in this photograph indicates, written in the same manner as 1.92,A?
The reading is 100,A
